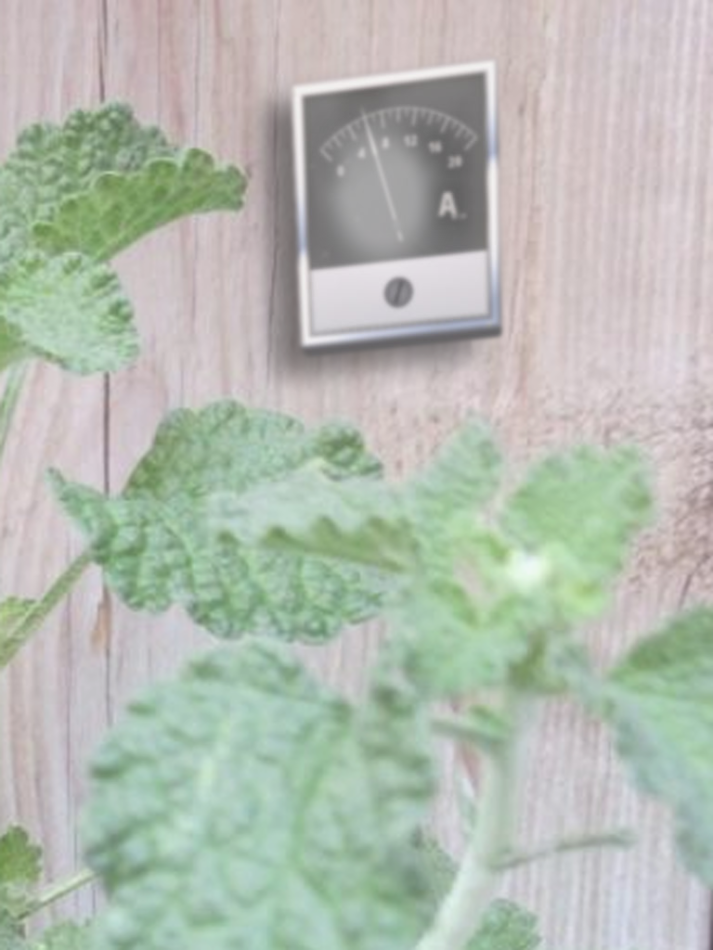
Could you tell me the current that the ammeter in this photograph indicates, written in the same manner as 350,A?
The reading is 6,A
